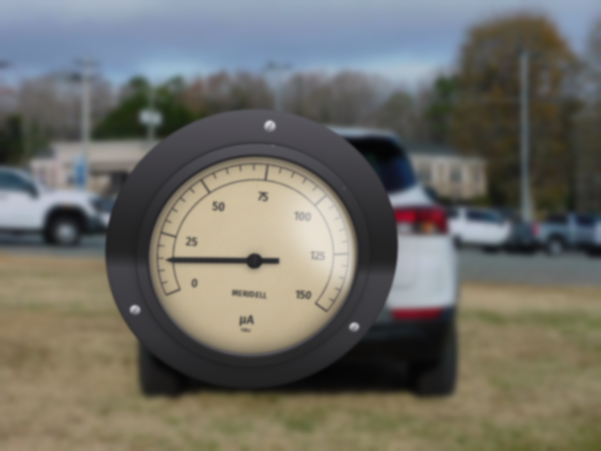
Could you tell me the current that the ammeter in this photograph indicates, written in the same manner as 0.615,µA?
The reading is 15,µA
